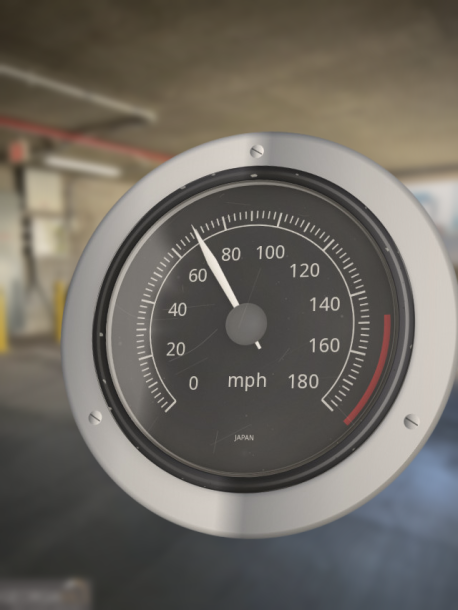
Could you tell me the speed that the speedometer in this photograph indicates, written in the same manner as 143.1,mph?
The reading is 70,mph
